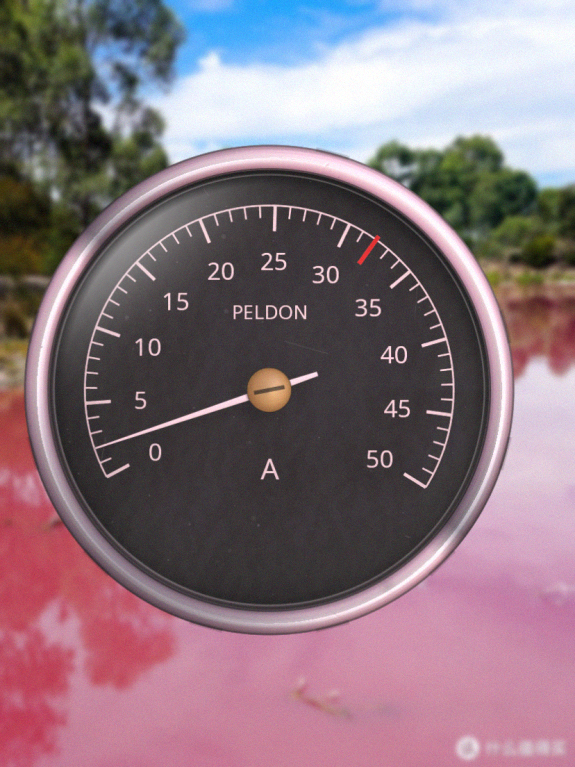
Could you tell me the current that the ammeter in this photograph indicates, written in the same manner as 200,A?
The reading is 2,A
